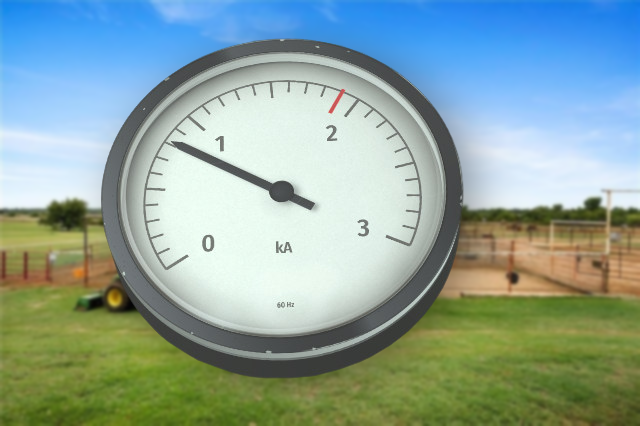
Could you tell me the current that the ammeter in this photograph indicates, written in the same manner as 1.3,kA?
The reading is 0.8,kA
